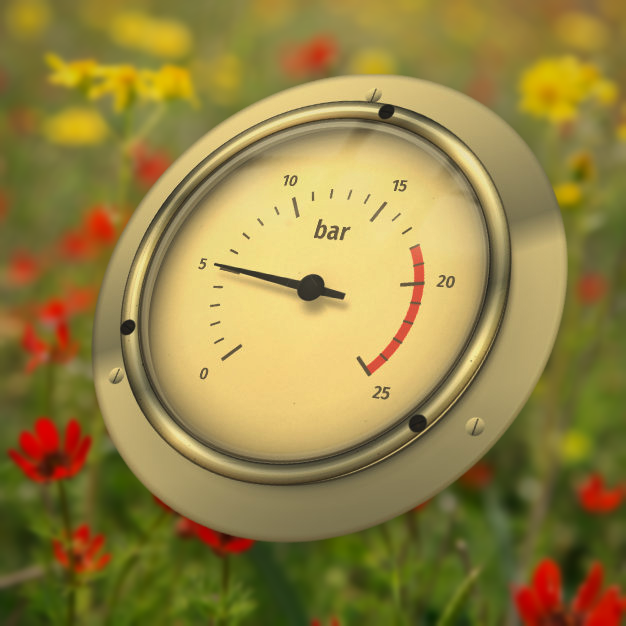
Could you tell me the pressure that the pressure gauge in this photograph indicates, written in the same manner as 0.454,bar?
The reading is 5,bar
